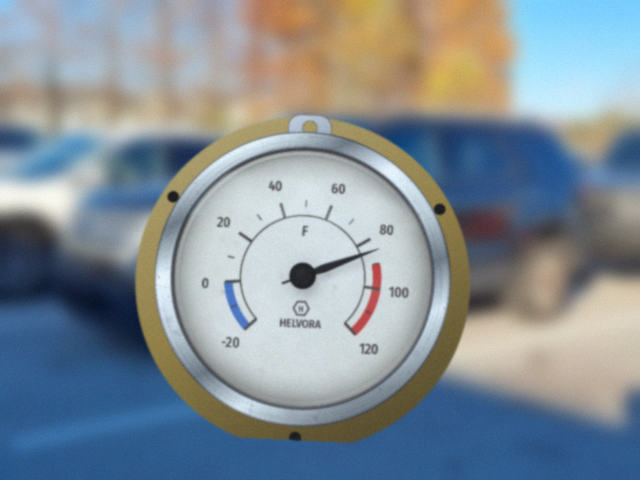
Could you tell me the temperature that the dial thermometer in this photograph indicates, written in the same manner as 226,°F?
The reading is 85,°F
